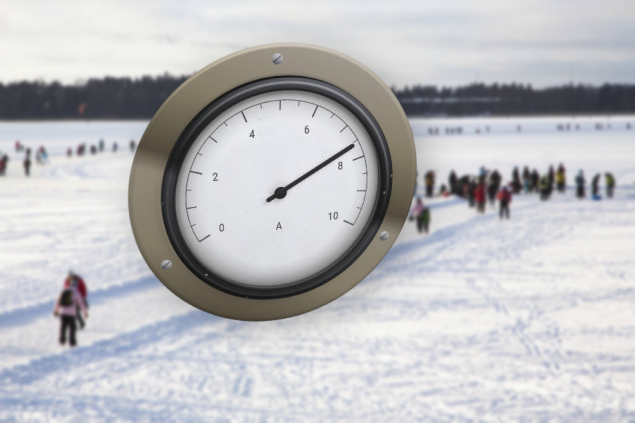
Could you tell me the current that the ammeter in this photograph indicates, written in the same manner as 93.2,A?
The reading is 7.5,A
